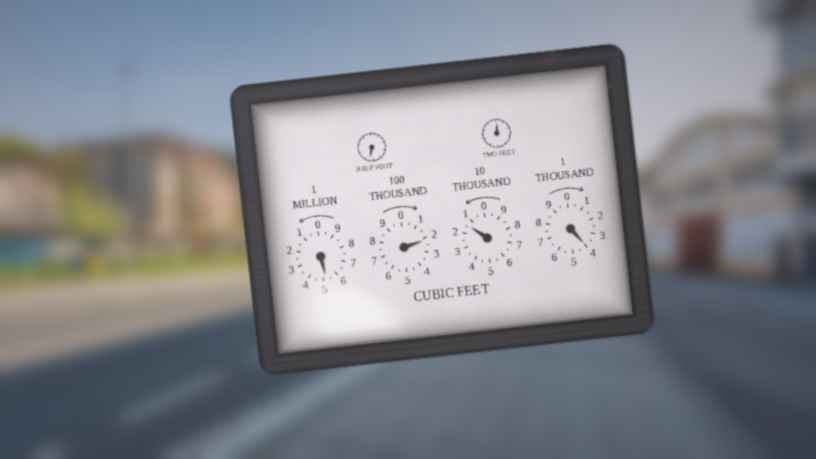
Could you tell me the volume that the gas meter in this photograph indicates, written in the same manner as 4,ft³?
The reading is 521400,ft³
